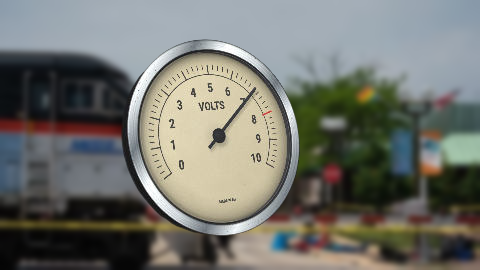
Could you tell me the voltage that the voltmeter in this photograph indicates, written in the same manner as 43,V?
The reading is 7,V
